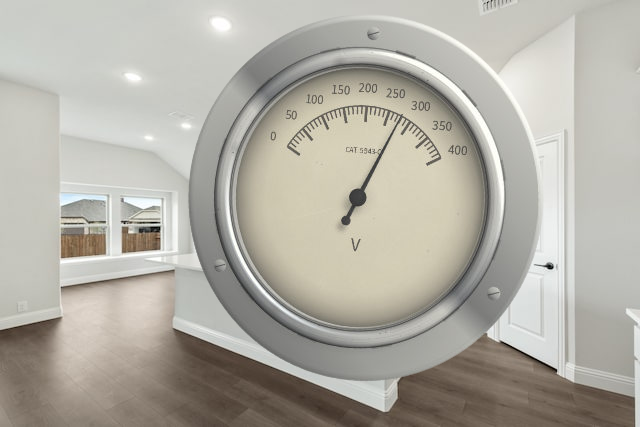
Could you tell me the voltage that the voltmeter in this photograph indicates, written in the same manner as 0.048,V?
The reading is 280,V
